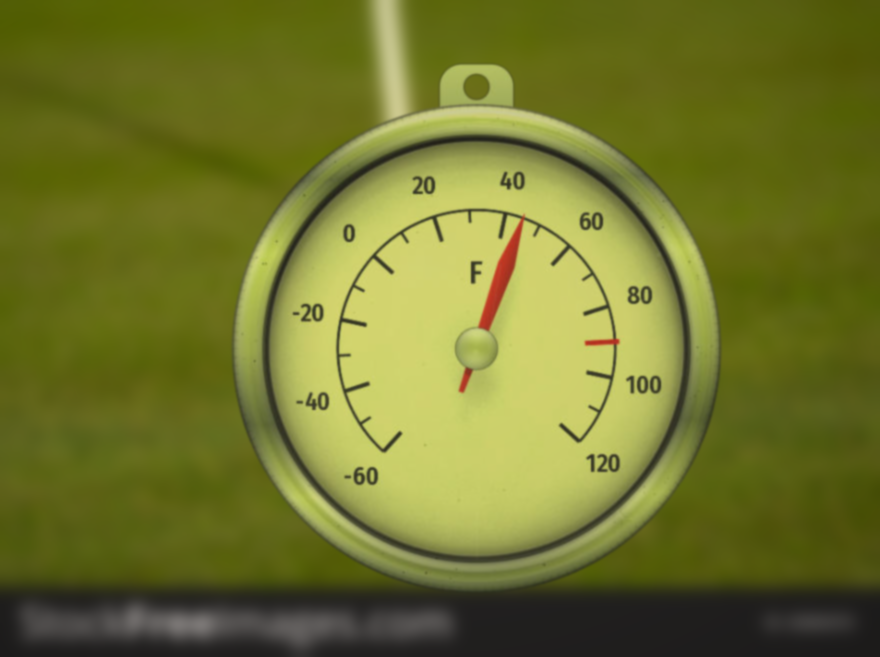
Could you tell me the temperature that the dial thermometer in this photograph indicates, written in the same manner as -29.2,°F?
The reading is 45,°F
